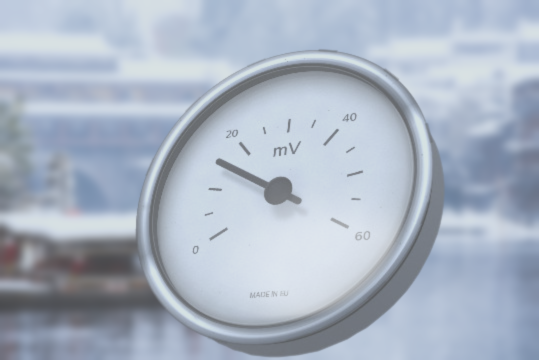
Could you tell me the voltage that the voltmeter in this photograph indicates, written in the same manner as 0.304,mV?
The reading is 15,mV
